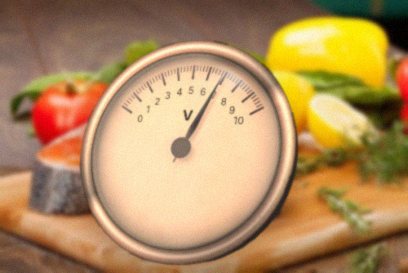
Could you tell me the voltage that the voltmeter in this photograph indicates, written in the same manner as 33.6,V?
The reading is 7,V
